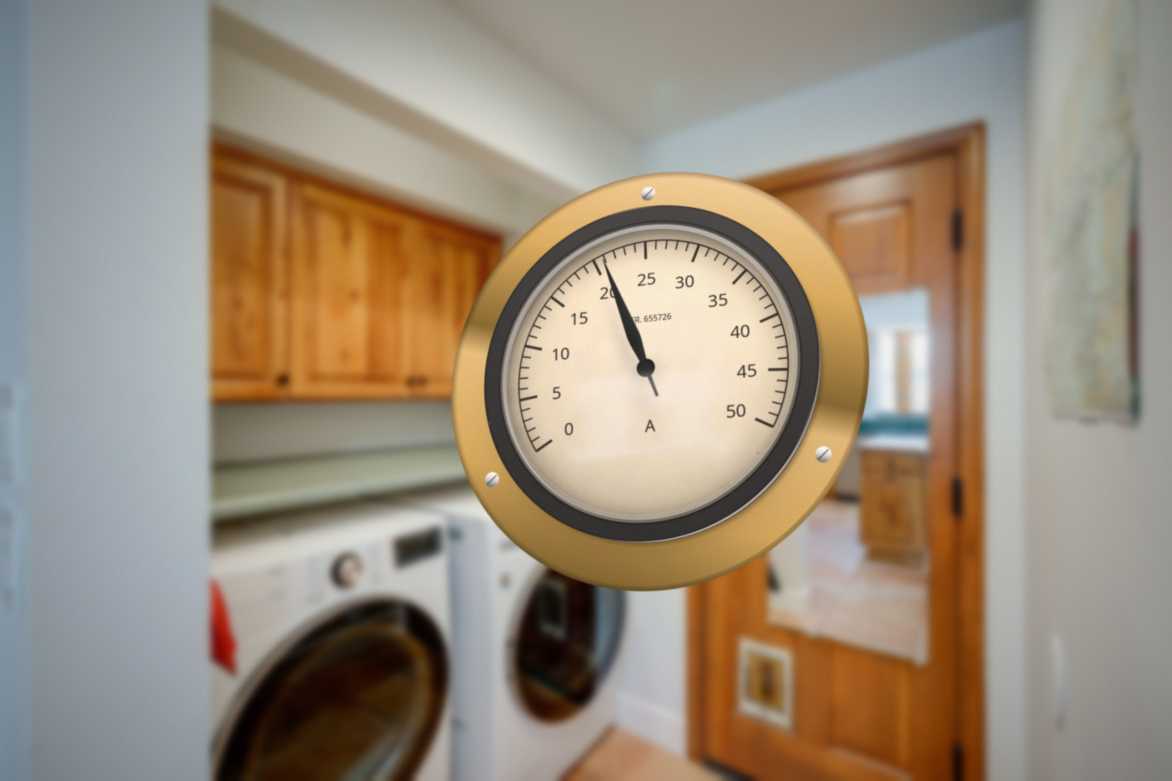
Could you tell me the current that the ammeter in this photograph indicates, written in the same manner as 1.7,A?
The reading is 21,A
